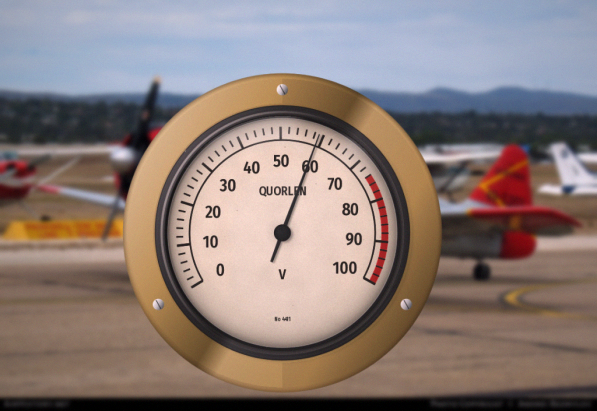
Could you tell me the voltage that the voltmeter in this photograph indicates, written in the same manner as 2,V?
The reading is 59,V
